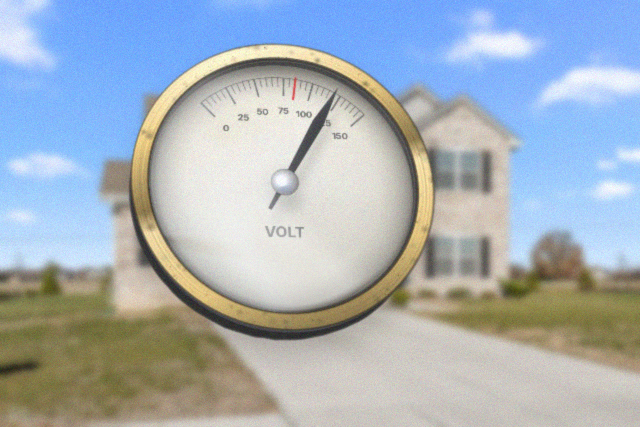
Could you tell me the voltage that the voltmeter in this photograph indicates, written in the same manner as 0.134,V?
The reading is 120,V
